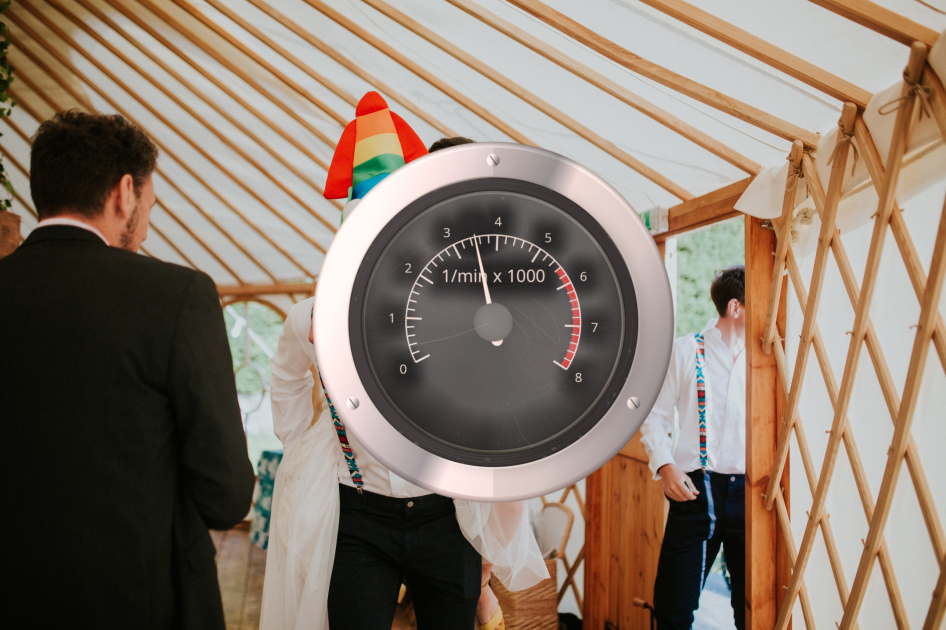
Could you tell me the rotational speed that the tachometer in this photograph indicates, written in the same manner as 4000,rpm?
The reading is 3500,rpm
